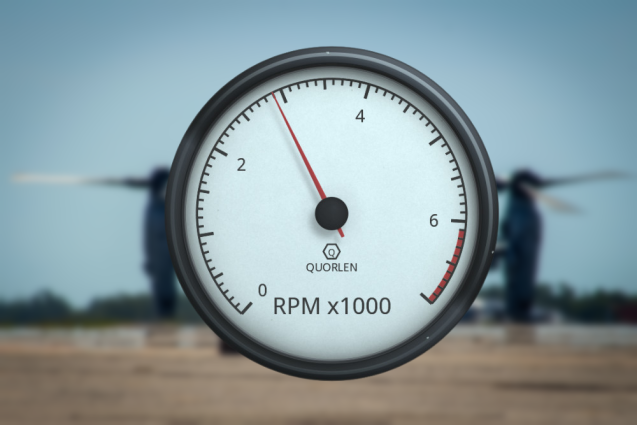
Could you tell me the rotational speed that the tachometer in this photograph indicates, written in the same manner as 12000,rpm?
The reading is 2900,rpm
